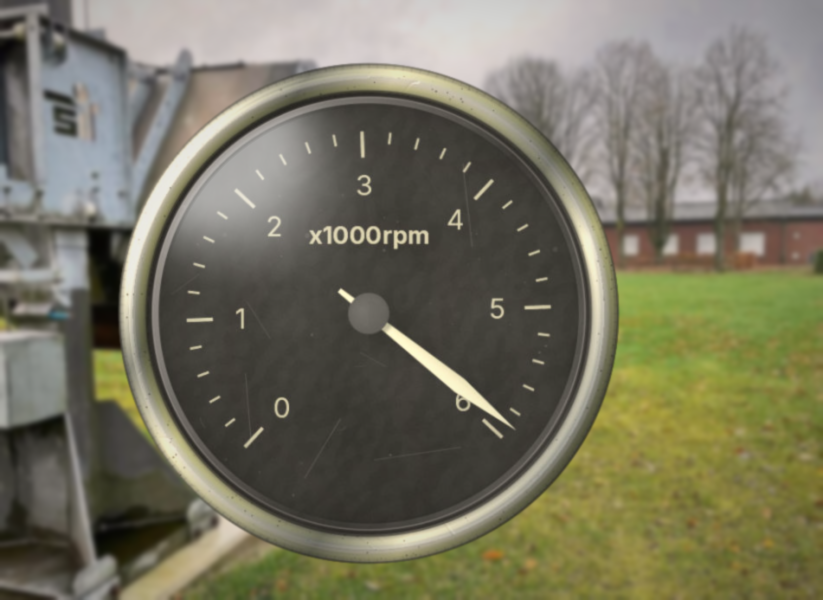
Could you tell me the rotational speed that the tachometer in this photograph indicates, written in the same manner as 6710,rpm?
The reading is 5900,rpm
